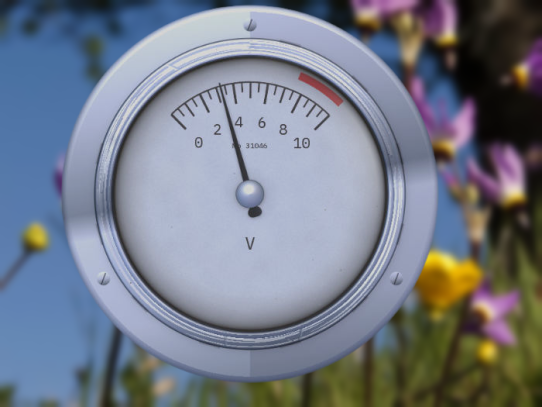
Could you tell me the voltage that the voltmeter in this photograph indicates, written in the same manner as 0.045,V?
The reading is 3.25,V
